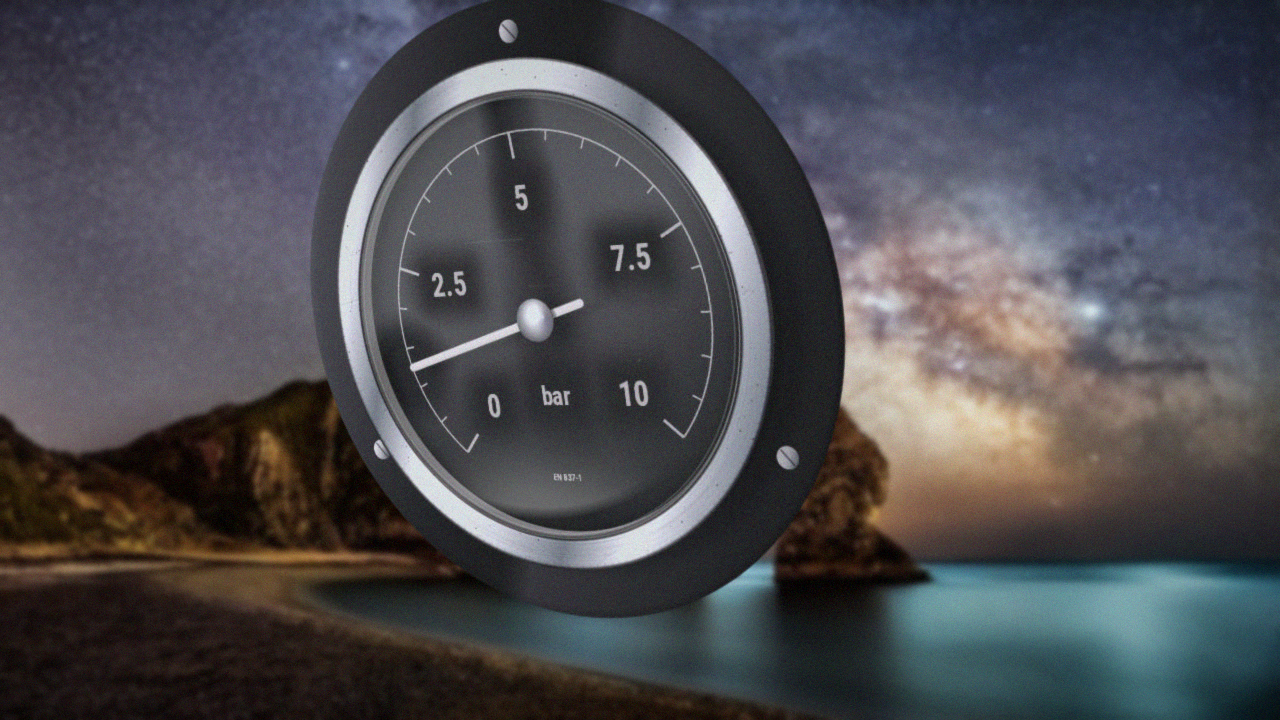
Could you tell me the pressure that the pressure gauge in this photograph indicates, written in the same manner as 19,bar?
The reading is 1.25,bar
